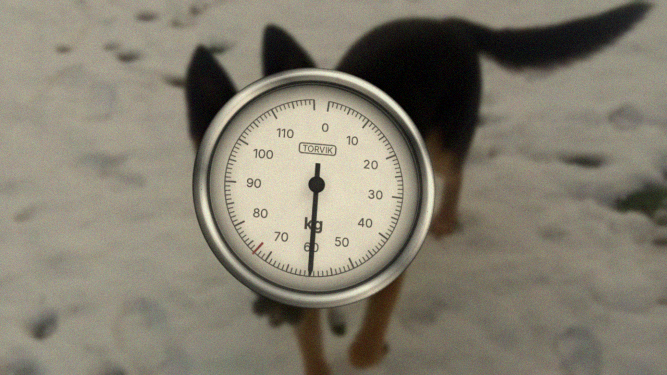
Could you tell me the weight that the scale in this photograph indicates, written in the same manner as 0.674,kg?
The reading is 60,kg
